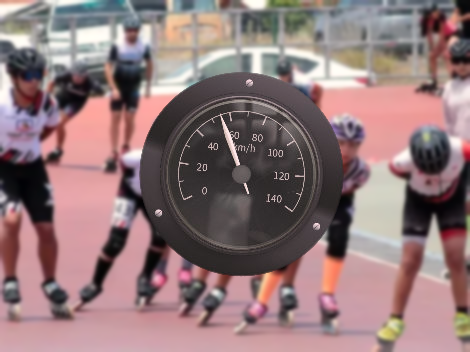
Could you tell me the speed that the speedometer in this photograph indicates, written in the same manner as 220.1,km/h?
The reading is 55,km/h
